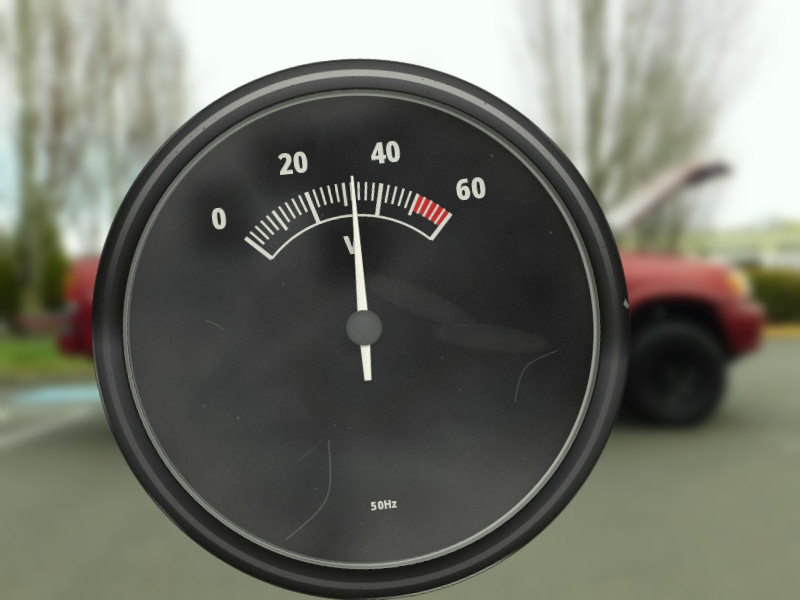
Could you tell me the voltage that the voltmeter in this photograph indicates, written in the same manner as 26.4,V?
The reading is 32,V
